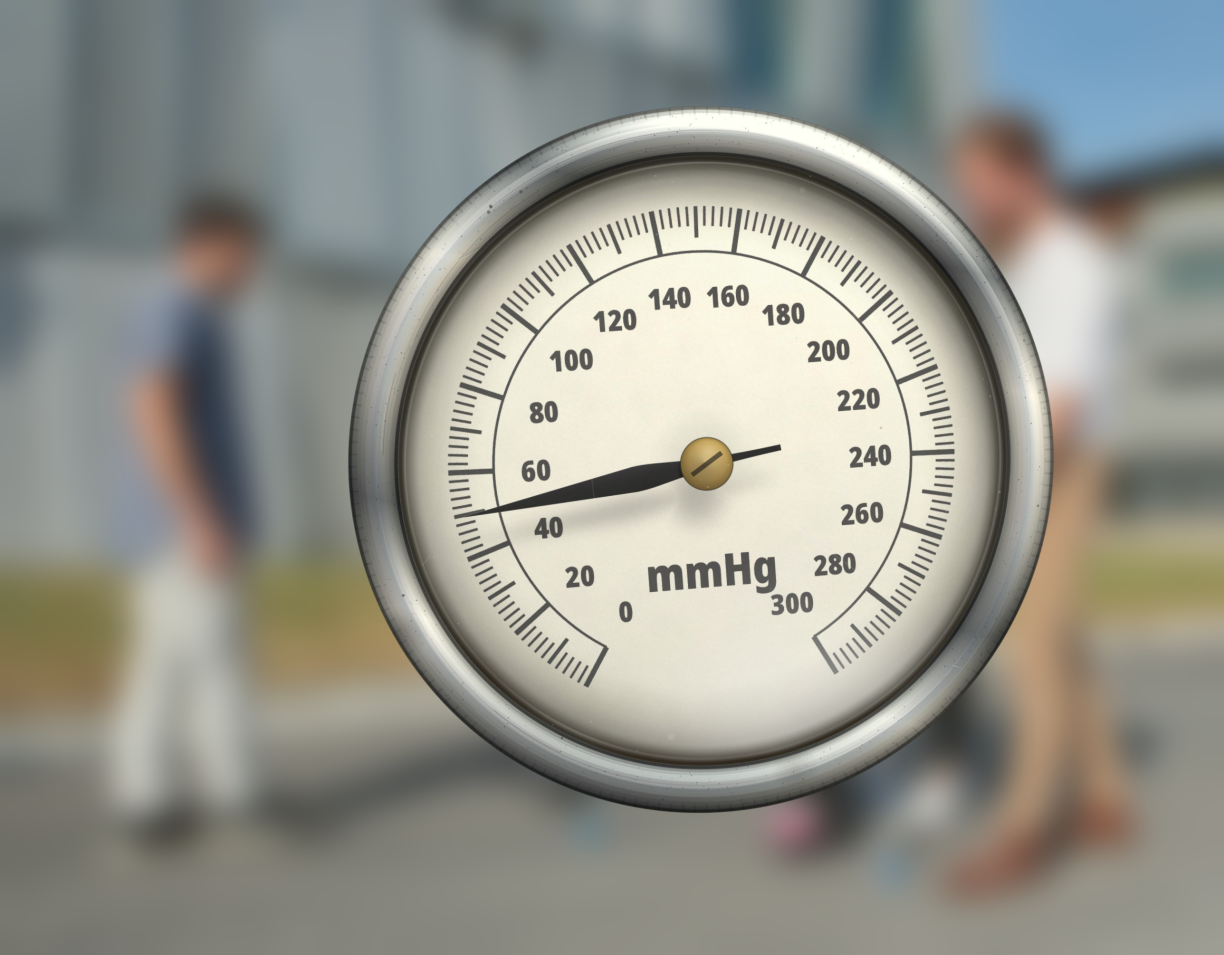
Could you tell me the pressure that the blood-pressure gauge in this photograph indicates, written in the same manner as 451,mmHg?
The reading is 50,mmHg
